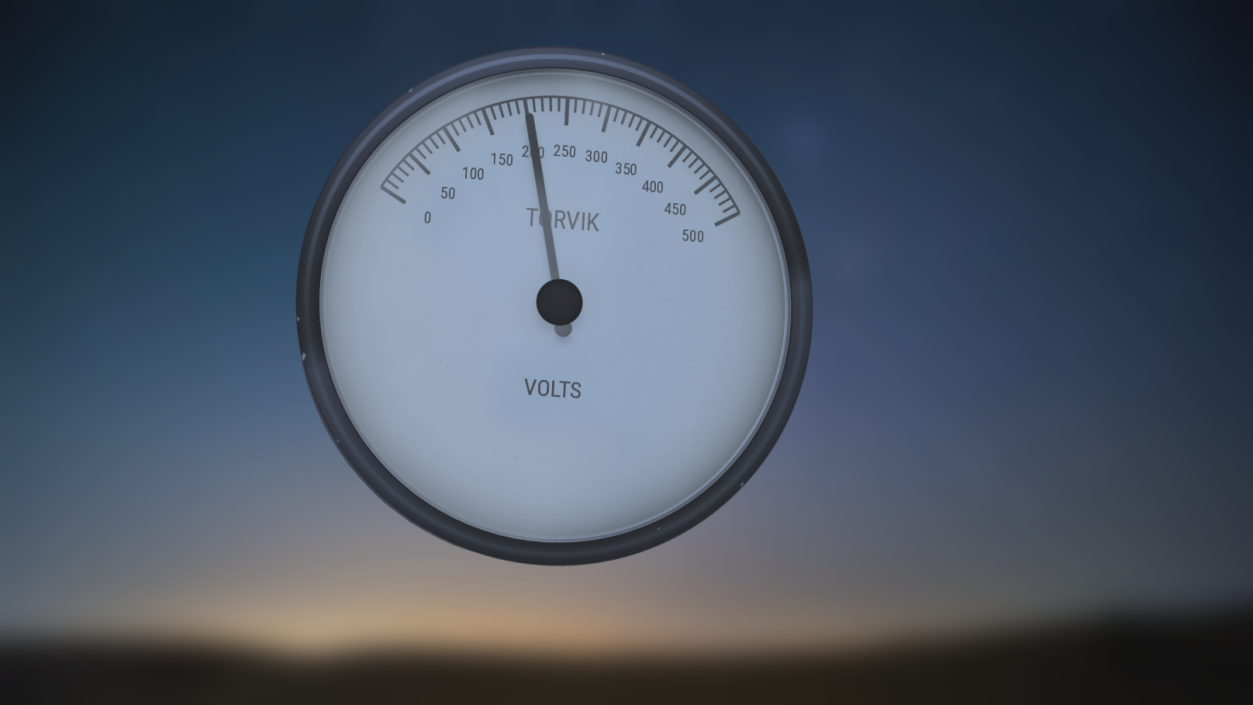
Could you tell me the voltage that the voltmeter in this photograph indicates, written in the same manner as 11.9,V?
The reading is 200,V
